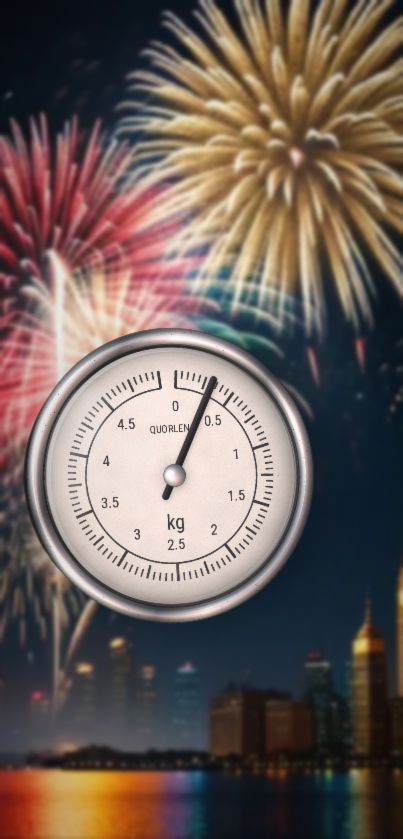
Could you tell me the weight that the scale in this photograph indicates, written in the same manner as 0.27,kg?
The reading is 0.3,kg
